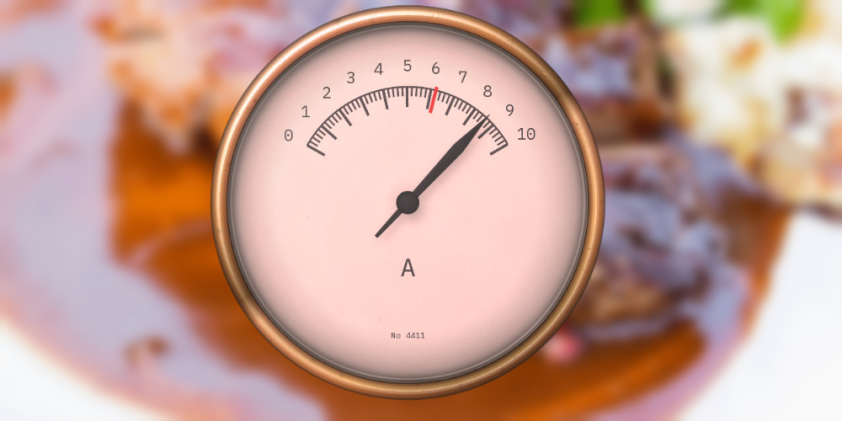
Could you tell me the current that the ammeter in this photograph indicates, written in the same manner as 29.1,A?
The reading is 8.6,A
